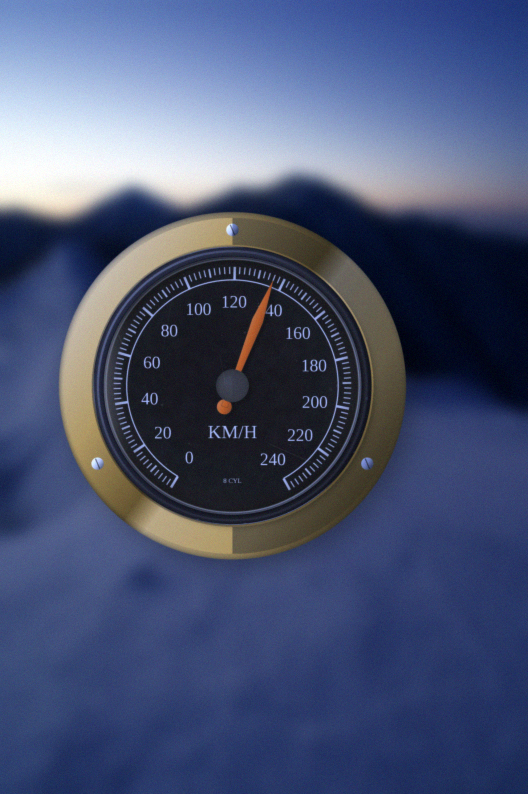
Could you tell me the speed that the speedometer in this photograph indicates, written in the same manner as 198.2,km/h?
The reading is 136,km/h
